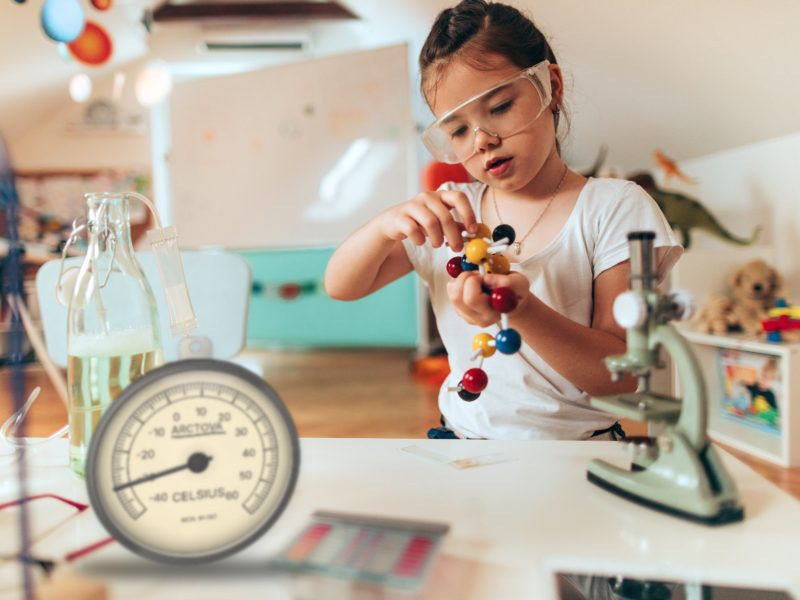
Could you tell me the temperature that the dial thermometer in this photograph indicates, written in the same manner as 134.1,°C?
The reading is -30,°C
